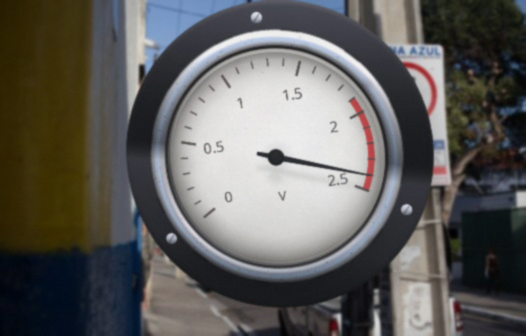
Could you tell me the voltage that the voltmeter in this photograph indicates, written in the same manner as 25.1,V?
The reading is 2.4,V
